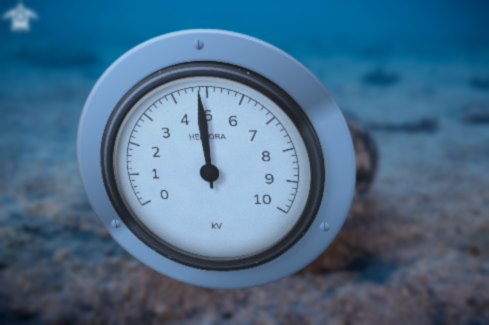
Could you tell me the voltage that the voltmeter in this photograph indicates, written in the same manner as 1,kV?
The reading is 4.8,kV
